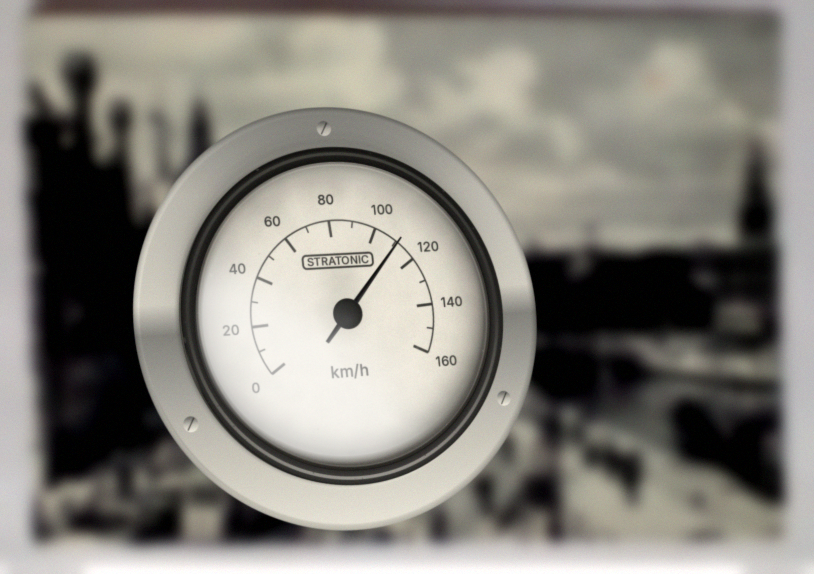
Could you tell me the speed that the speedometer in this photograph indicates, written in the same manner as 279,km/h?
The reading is 110,km/h
